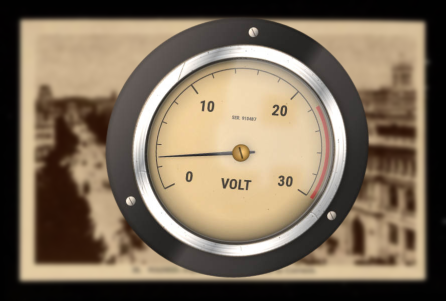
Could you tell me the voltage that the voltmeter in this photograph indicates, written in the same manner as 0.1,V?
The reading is 3,V
